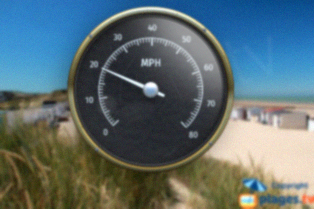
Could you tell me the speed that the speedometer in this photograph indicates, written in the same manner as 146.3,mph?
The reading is 20,mph
